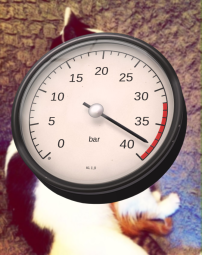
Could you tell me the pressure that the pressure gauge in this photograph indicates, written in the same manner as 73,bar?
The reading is 38,bar
